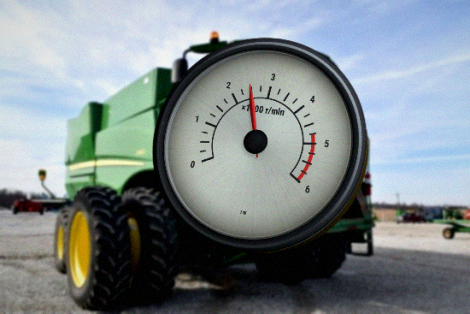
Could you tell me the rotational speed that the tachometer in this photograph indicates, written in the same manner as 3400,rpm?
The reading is 2500,rpm
